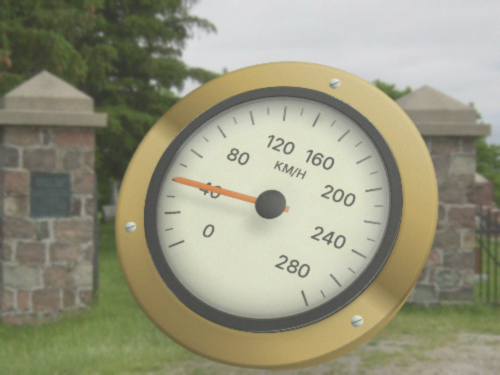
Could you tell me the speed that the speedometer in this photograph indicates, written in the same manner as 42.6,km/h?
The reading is 40,km/h
